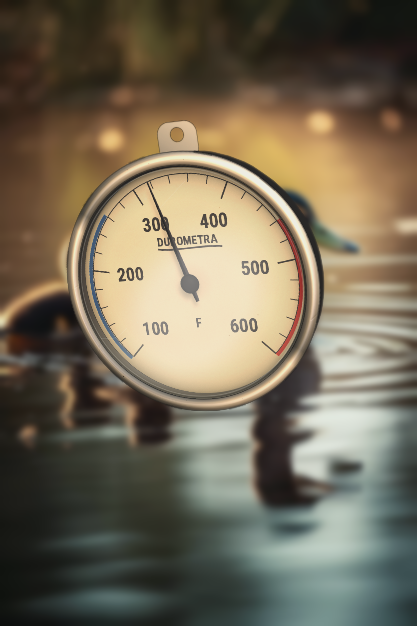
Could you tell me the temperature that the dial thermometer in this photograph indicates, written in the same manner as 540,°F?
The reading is 320,°F
